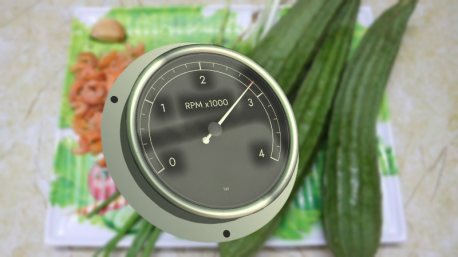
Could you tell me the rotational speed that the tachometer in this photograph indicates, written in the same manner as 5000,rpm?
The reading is 2800,rpm
